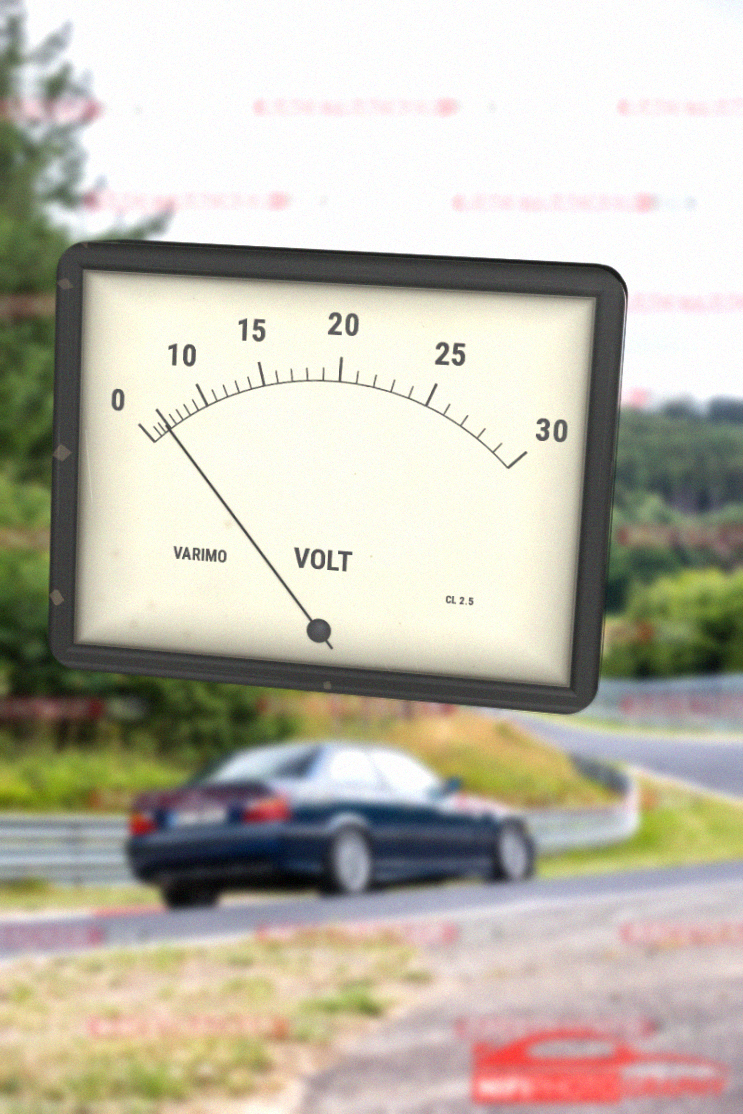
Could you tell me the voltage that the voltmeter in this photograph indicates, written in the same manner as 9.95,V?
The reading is 5,V
